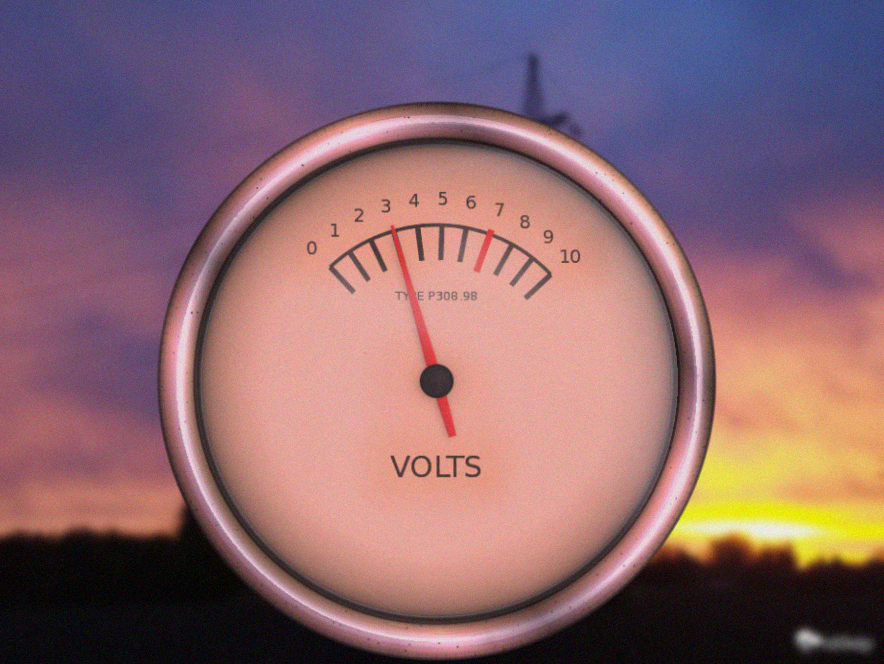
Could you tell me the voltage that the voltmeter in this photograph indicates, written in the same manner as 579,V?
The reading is 3,V
